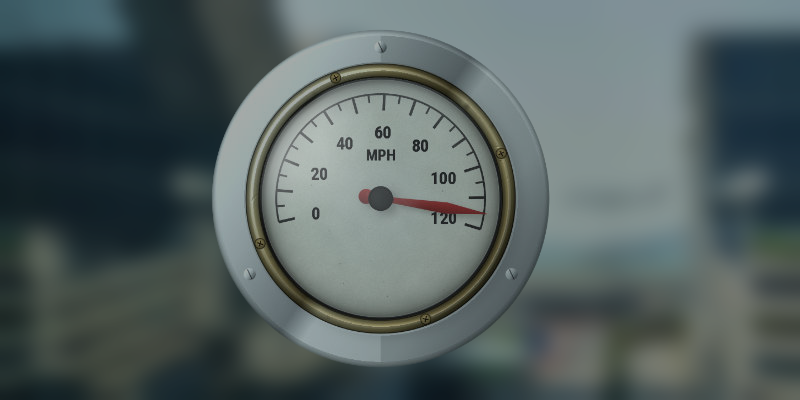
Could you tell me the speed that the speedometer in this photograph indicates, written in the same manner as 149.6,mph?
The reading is 115,mph
